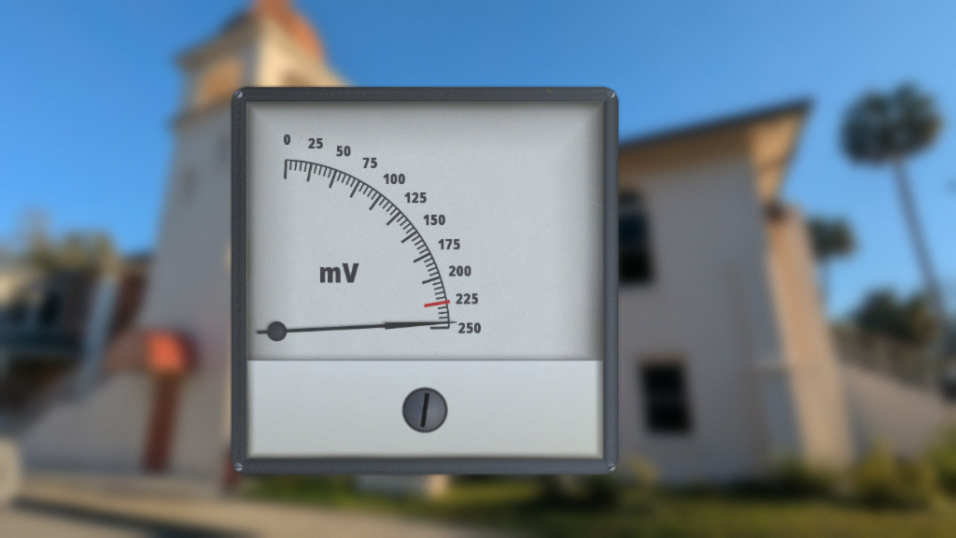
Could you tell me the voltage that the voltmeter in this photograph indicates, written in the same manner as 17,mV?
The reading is 245,mV
